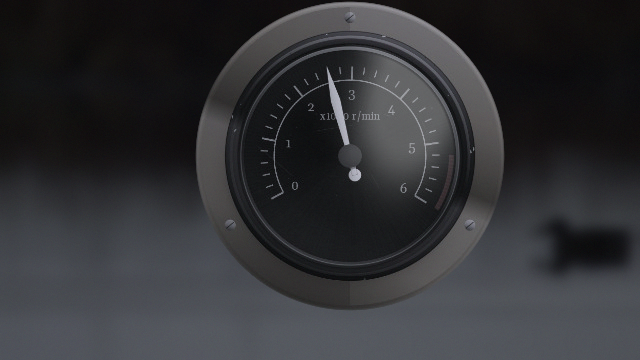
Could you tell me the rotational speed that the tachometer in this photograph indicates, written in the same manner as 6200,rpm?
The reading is 2600,rpm
